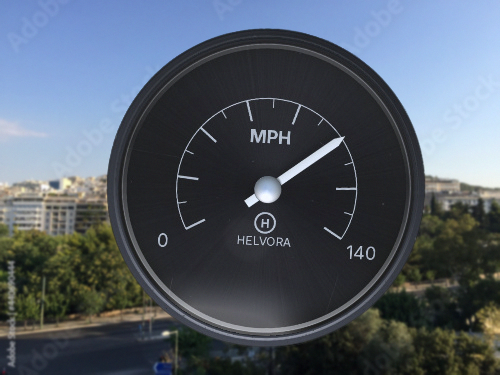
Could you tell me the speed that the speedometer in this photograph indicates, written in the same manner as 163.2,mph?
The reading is 100,mph
